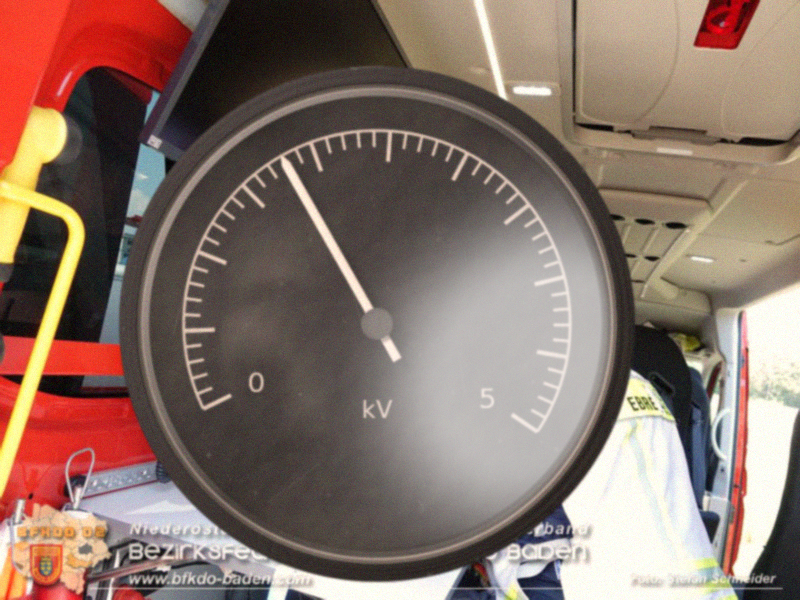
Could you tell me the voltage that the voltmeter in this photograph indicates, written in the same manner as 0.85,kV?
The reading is 1.8,kV
